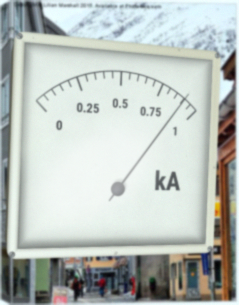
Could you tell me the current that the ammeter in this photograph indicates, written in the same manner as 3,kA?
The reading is 0.9,kA
